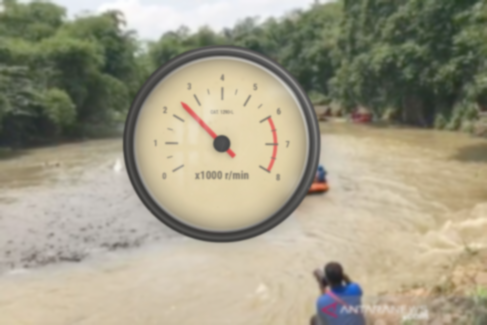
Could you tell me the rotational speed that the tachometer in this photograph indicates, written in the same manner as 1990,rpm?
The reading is 2500,rpm
